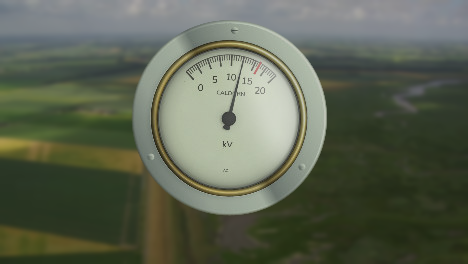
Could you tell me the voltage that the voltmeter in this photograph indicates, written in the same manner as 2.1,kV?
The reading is 12.5,kV
